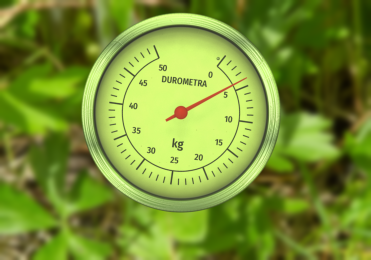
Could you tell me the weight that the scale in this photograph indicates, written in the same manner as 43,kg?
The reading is 4,kg
